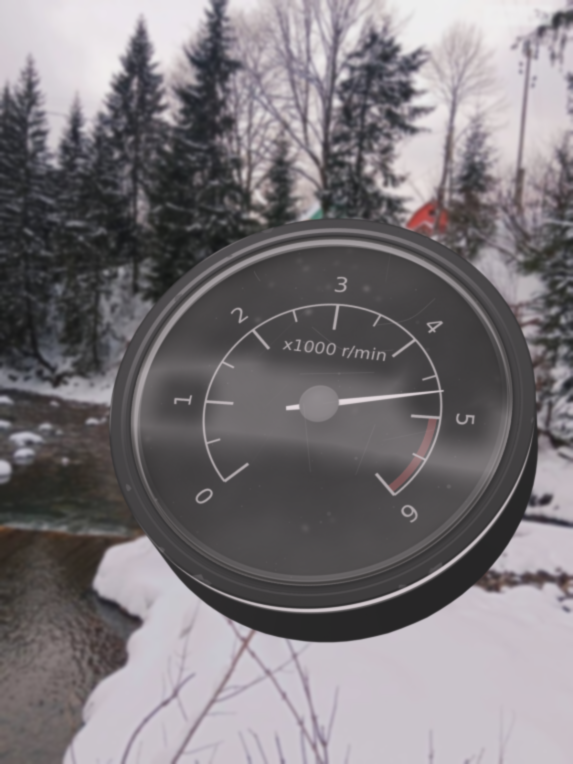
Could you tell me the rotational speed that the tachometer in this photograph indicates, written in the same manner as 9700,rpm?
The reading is 4750,rpm
